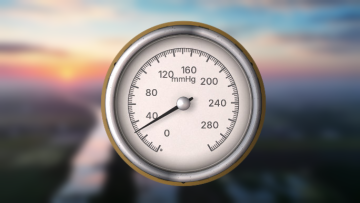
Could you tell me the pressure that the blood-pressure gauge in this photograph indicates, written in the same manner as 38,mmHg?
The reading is 30,mmHg
